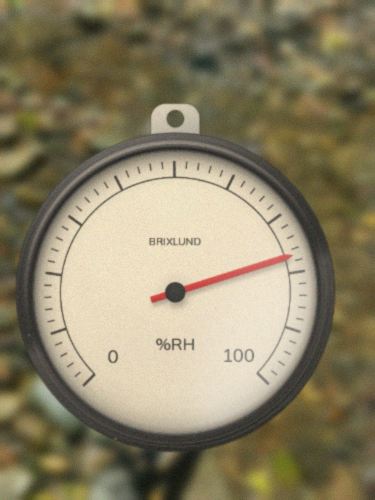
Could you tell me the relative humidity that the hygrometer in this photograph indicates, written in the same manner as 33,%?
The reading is 77,%
